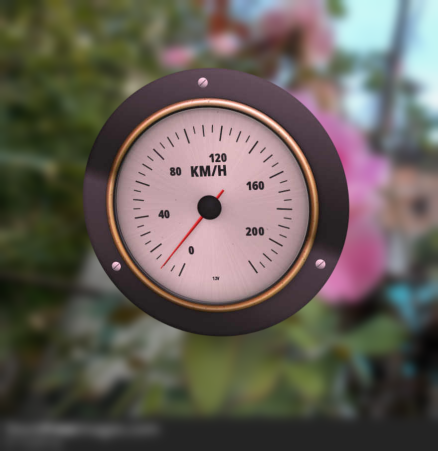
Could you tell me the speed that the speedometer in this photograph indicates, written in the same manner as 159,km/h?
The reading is 10,km/h
